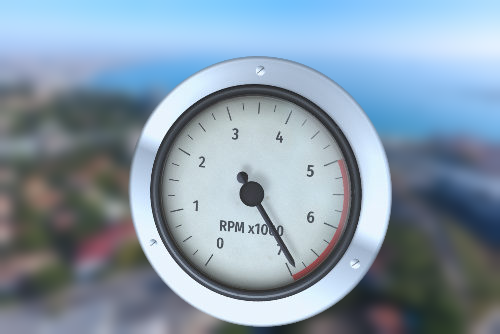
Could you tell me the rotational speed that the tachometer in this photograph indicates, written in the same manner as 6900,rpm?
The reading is 6875,rpm
